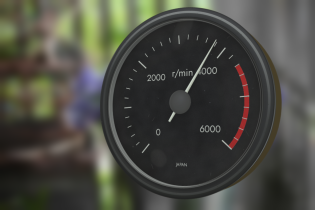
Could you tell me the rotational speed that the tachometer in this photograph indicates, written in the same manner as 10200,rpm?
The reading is 3800,rpm
